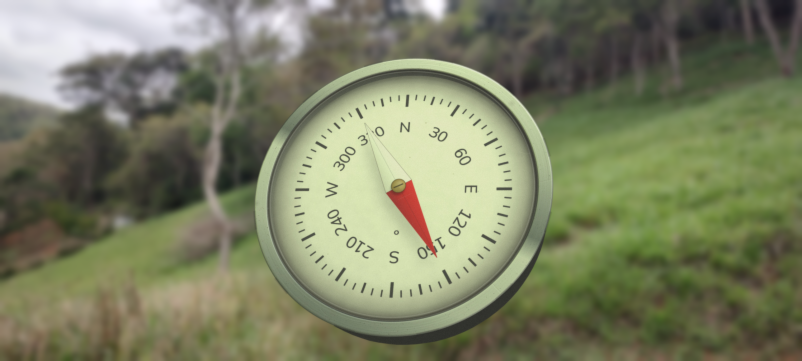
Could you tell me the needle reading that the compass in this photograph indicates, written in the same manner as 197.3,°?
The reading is 150,°
